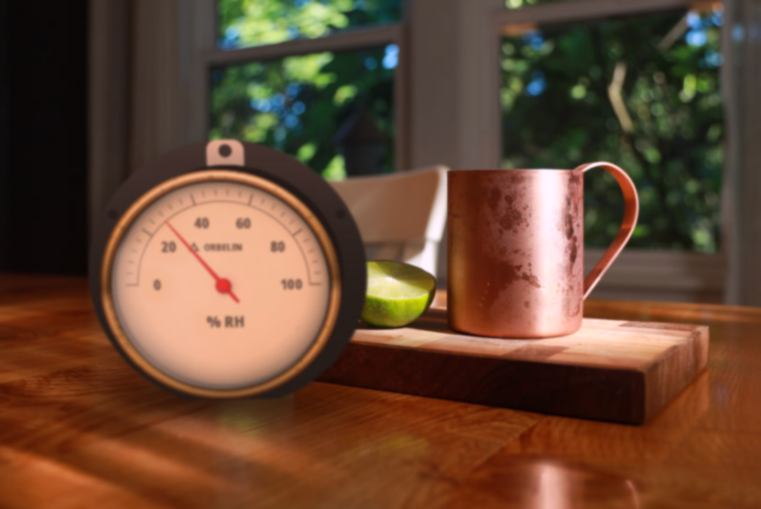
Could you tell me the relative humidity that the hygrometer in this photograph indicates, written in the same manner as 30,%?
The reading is 28,%
